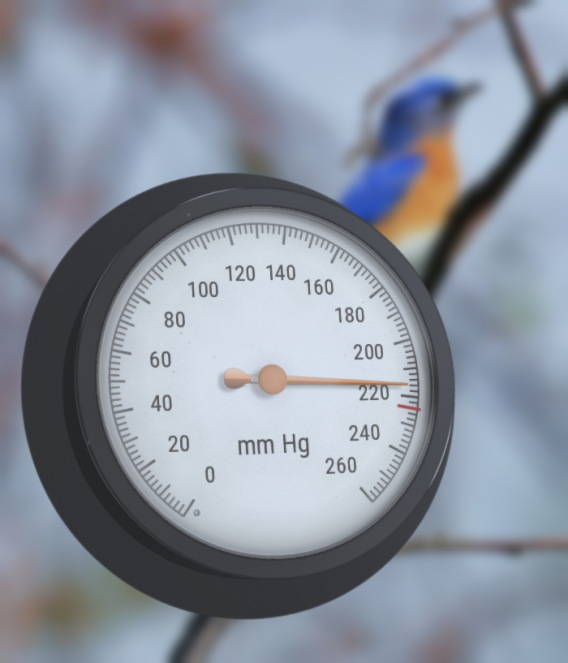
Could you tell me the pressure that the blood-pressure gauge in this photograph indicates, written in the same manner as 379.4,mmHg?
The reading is 216,mmHg
